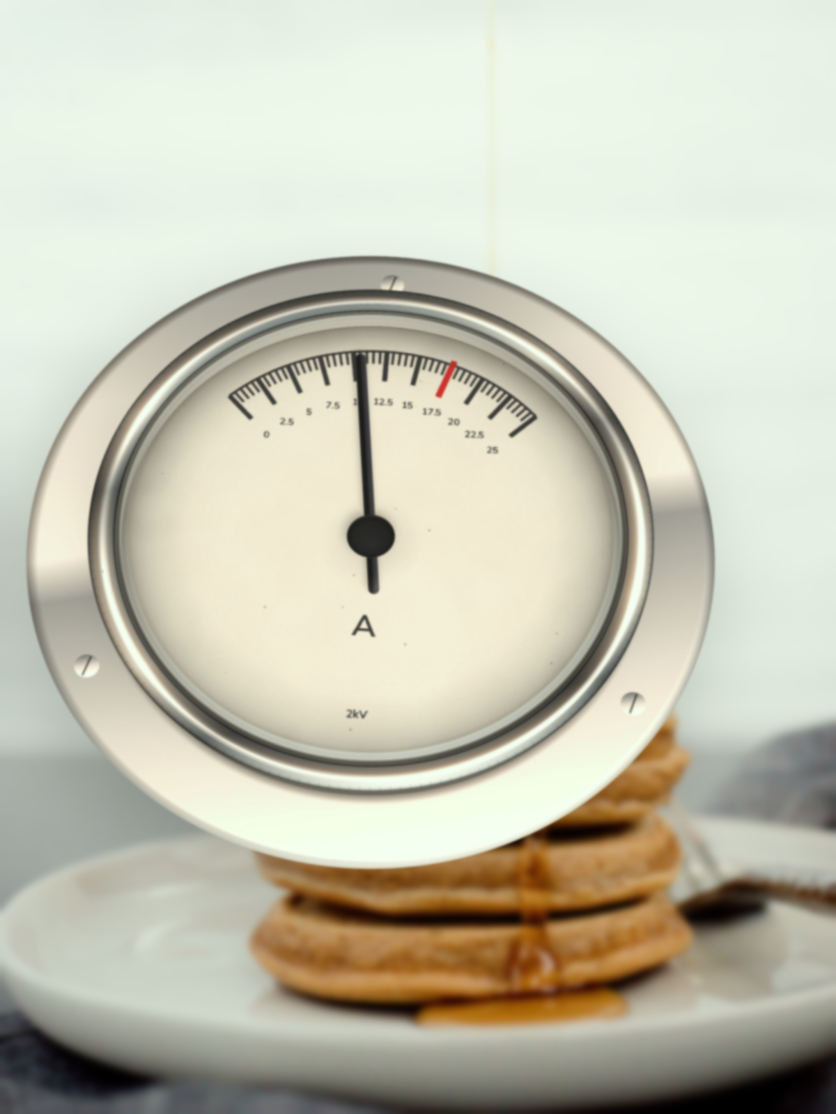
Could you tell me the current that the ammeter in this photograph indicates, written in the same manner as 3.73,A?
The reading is 10.5,A
